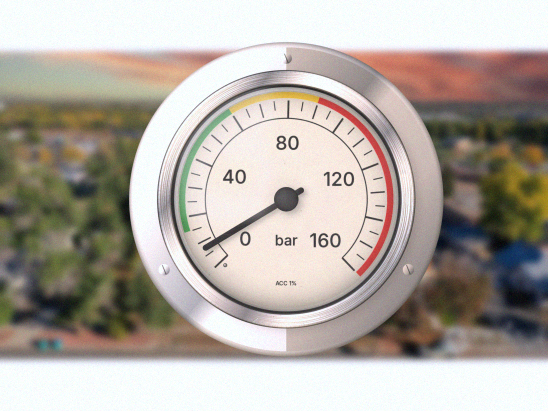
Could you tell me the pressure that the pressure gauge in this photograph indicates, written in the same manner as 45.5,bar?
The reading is 7.5,bar
